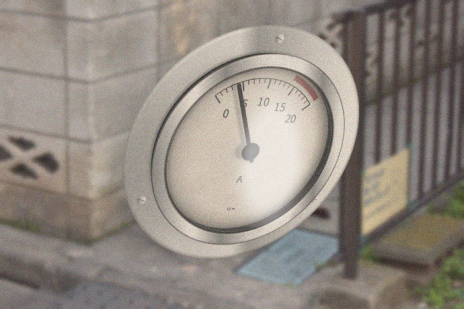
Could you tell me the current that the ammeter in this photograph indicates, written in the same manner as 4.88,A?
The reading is 4,A
